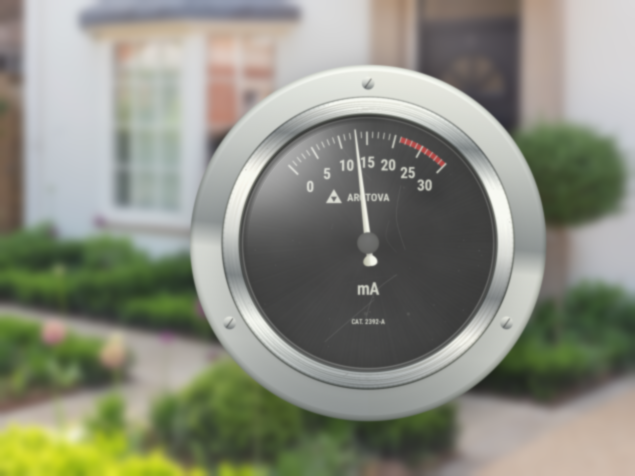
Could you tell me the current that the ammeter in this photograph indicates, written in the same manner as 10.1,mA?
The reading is 13,mA
